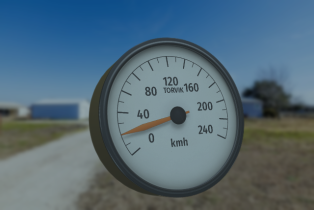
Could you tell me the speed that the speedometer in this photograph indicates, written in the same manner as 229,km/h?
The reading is 20,km/h
